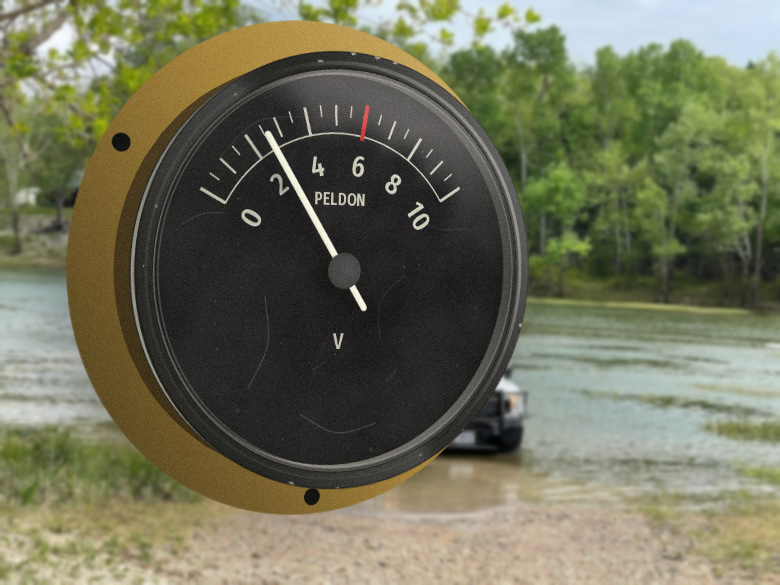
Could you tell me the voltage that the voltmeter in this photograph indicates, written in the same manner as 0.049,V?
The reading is 2.5,V
